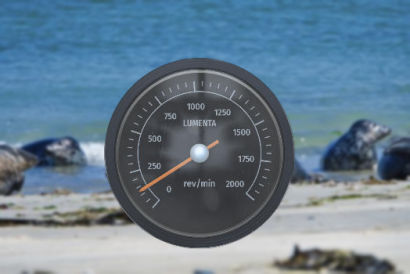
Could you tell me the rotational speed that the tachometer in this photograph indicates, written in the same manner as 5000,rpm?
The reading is 125,rpm
